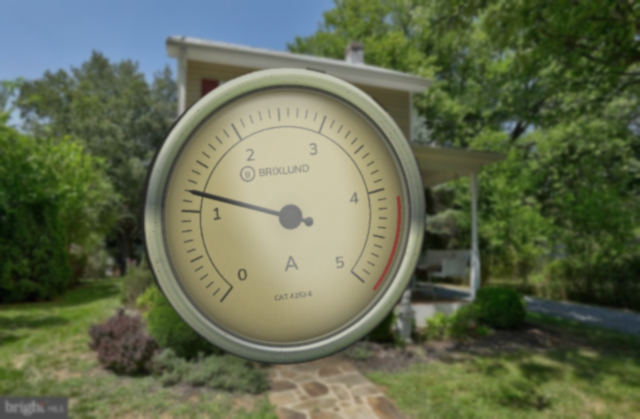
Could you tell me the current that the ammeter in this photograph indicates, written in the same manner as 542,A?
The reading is 1.2,A
